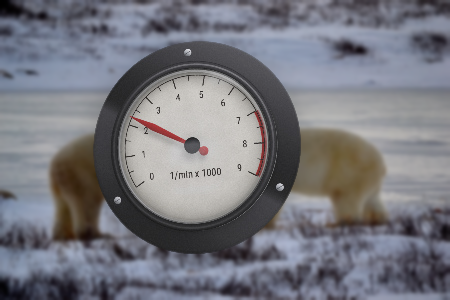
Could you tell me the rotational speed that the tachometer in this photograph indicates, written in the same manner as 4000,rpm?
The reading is 2250,rpm
